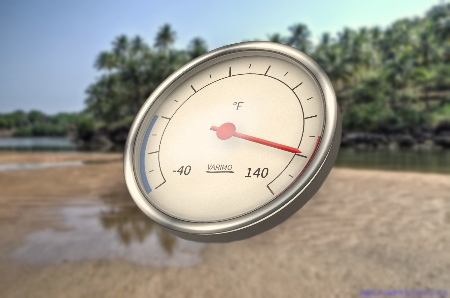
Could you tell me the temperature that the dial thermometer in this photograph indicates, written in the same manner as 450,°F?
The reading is 120,°F
